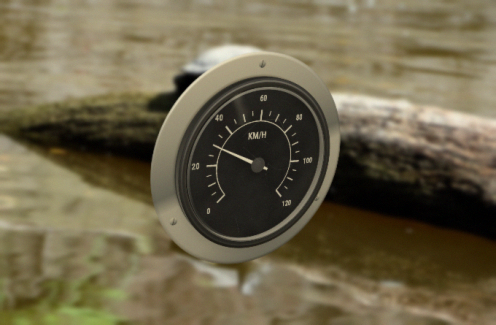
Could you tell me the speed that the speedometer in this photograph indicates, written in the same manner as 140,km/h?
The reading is 30,km/h
